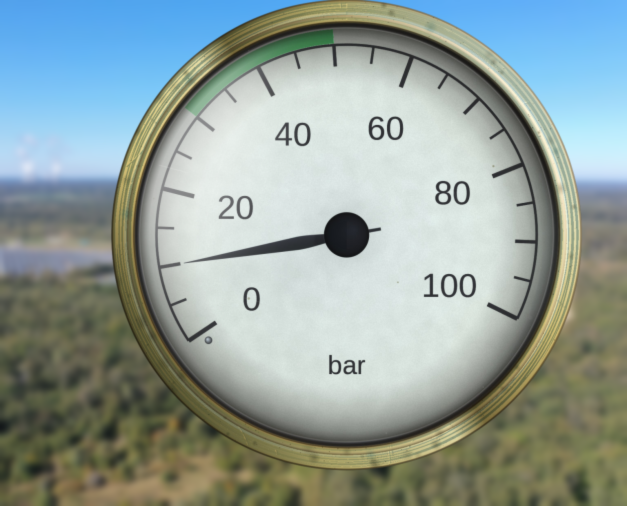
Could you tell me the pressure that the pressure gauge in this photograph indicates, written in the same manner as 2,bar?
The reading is 10,bar
